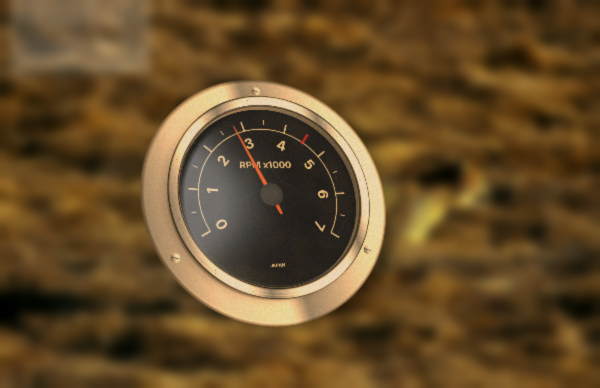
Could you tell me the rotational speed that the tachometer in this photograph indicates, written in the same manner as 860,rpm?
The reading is 2750,rpm
